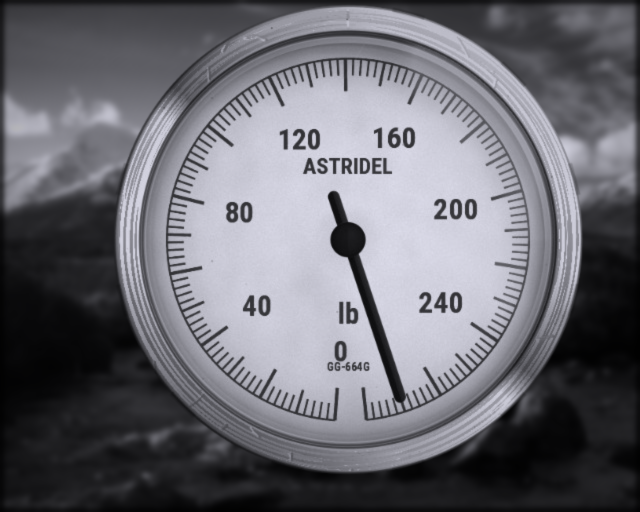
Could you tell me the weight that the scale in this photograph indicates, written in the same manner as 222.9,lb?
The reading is 270,lb
